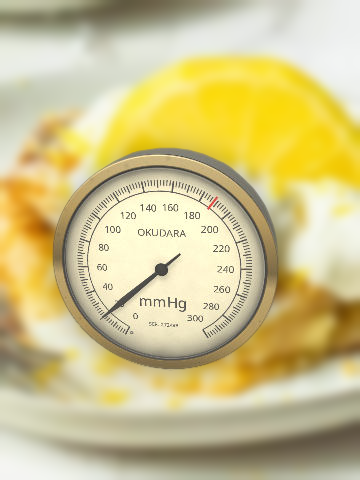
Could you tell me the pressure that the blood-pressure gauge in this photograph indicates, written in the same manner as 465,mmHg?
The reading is 20,mmHg
